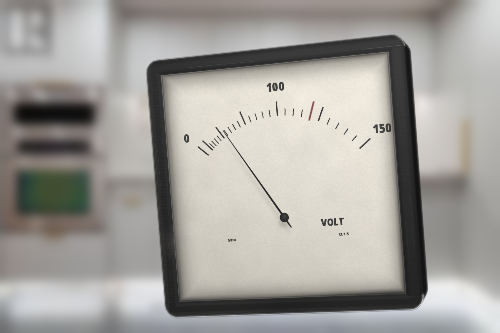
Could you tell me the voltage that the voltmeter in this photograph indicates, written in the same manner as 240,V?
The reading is 55,V
